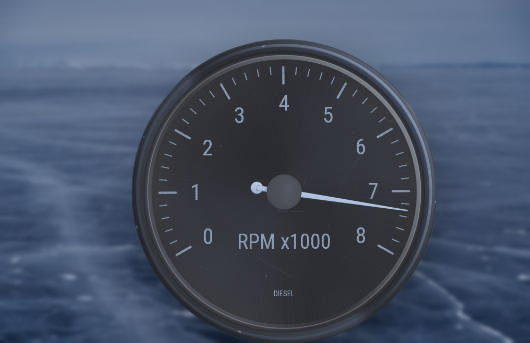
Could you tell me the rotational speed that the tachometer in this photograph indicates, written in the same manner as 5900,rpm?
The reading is 7300,rpm
